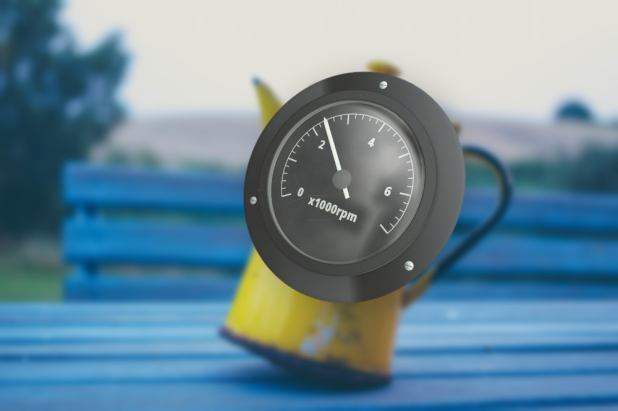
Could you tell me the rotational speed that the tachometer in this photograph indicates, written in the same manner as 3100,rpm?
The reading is 2400,rpm
